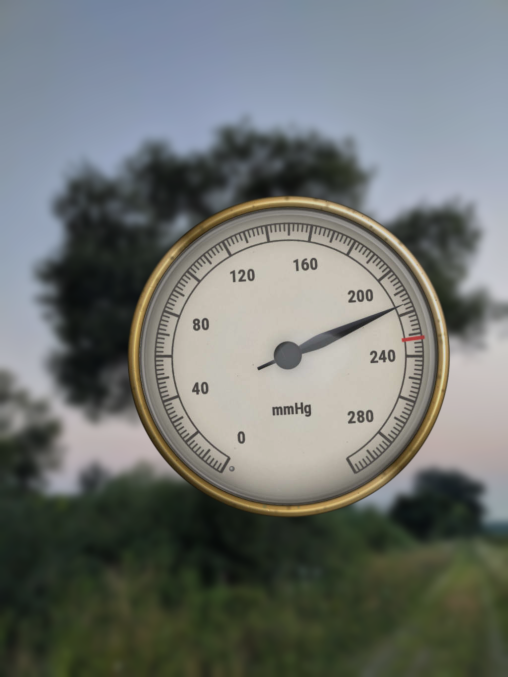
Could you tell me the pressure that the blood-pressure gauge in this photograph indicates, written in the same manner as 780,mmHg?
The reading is 216,mmHg
